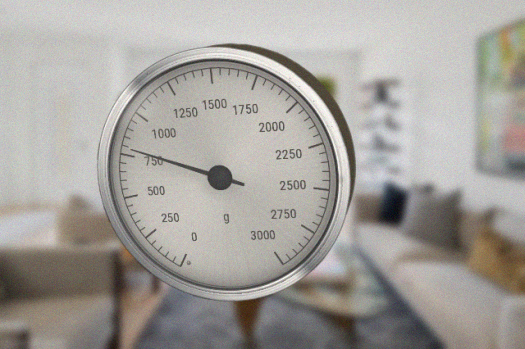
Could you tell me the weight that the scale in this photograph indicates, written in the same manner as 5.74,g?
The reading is 800,g
